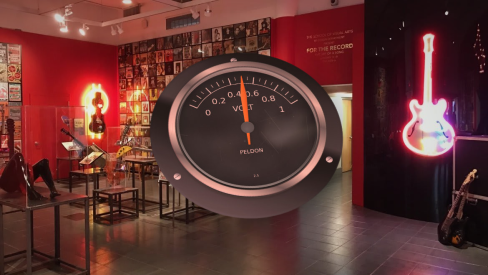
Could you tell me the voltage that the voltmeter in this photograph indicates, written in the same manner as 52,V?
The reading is 0.5,V
